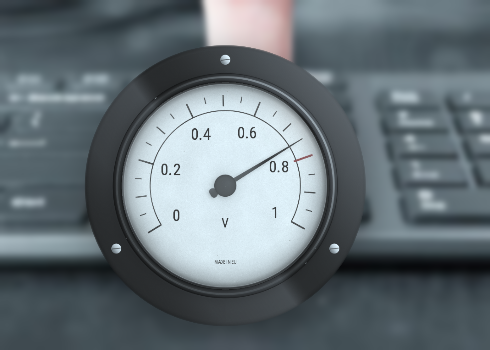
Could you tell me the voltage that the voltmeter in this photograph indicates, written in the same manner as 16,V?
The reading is 0.75,V
